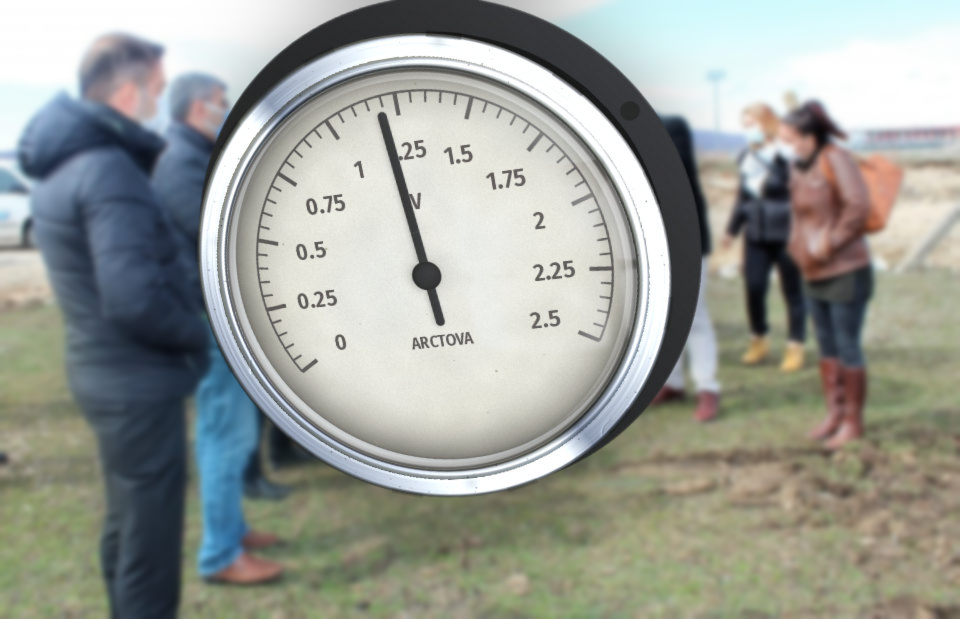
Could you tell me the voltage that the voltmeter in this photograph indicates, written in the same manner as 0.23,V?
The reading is 1.2,V
